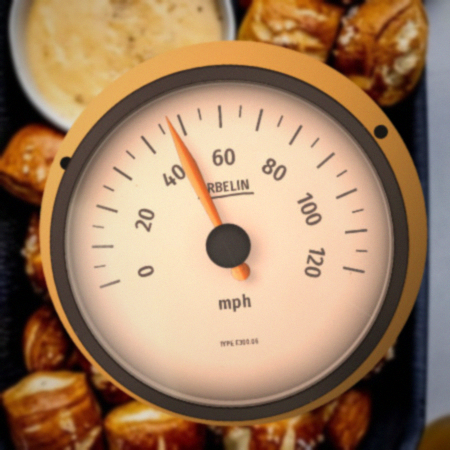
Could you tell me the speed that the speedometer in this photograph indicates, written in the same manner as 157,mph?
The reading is 47.5,mph
